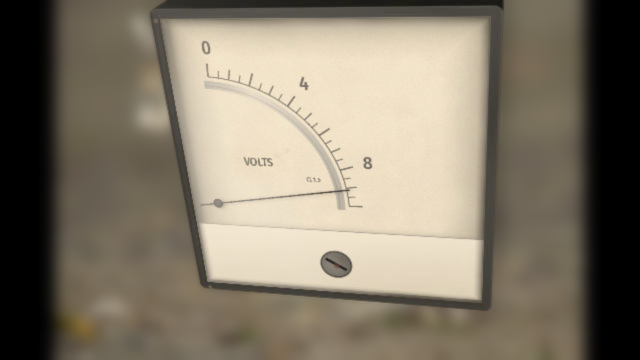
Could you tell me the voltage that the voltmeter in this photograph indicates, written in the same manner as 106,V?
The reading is 9,V
